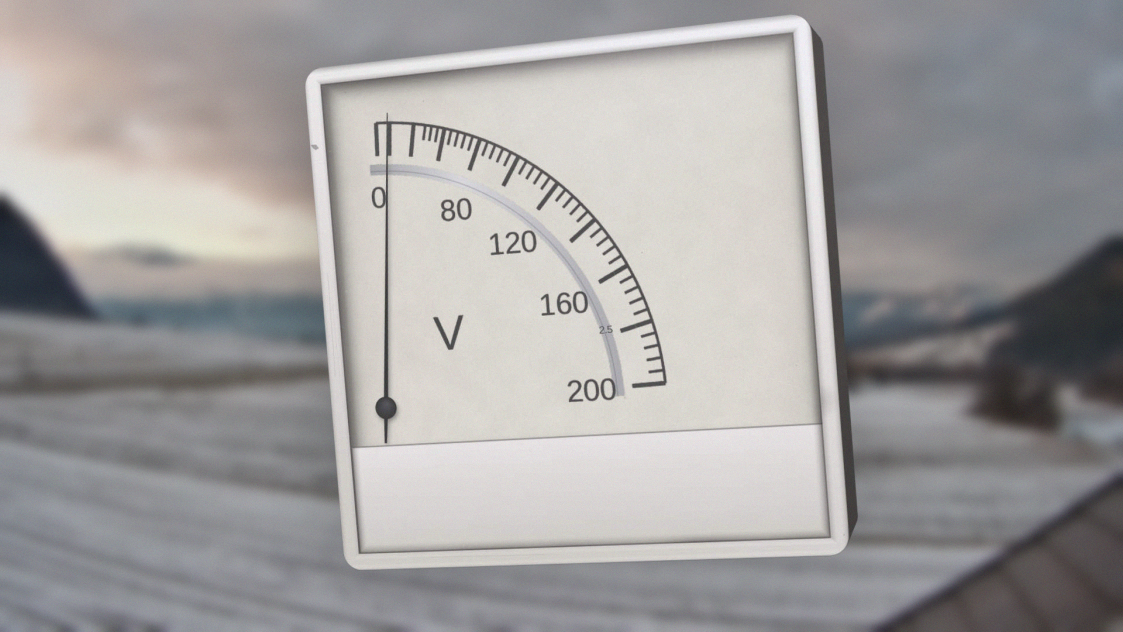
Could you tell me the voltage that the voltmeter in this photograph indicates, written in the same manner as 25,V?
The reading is 20,V
